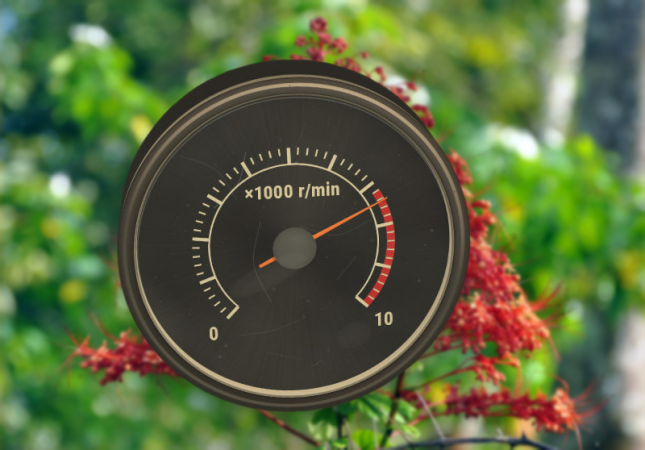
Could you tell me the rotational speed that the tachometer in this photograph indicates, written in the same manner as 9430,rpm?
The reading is 7400,rpm
